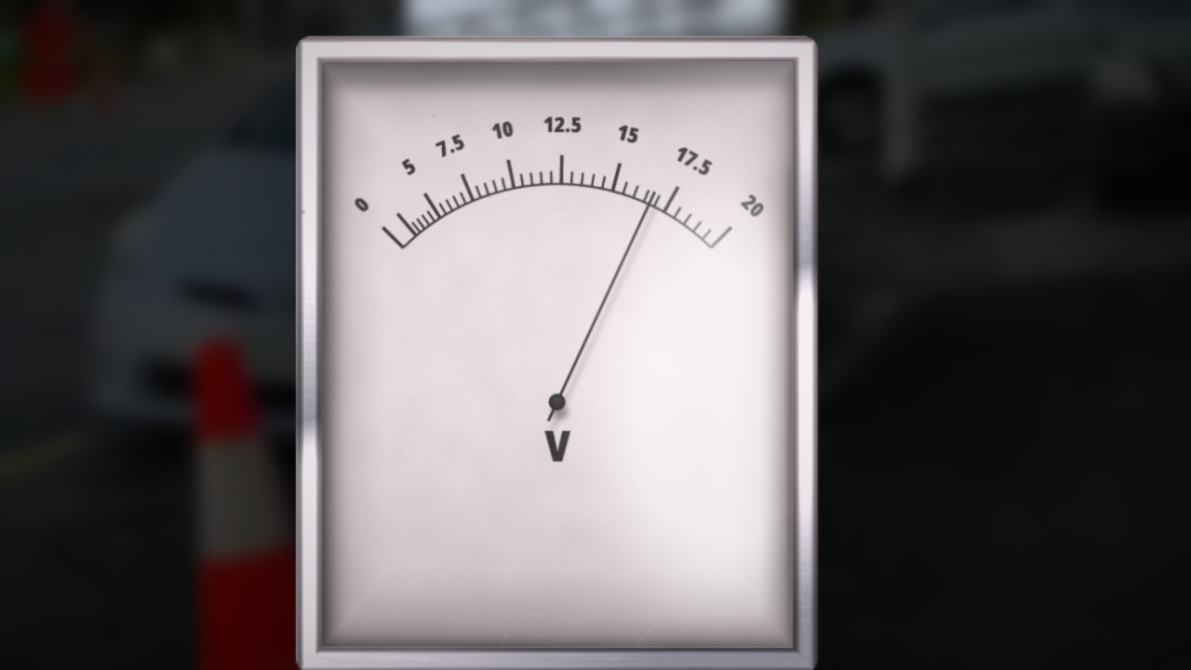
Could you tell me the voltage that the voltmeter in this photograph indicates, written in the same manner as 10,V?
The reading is 16.75,V
